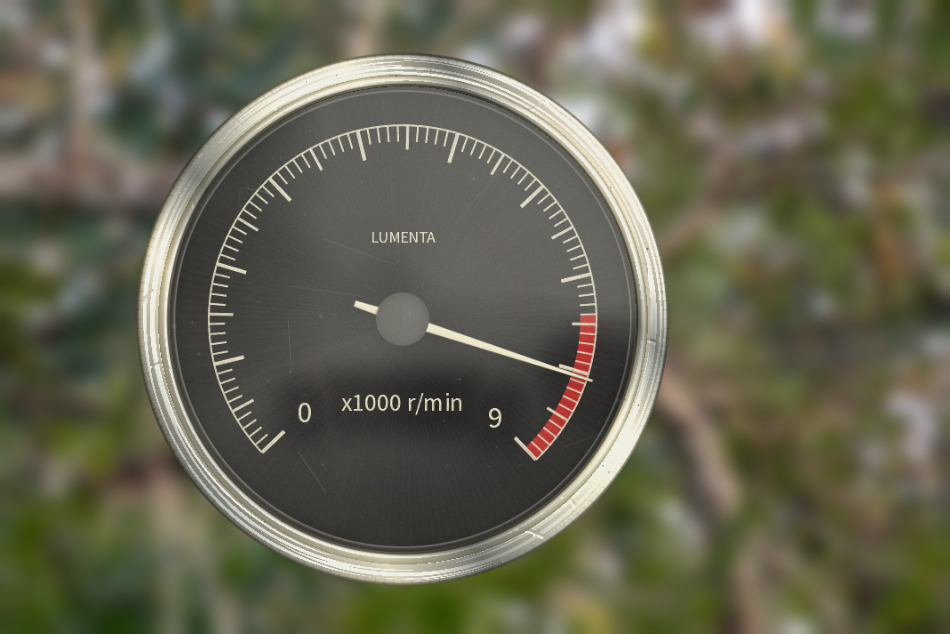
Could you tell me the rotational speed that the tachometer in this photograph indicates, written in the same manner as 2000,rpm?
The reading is 8050,rpm
